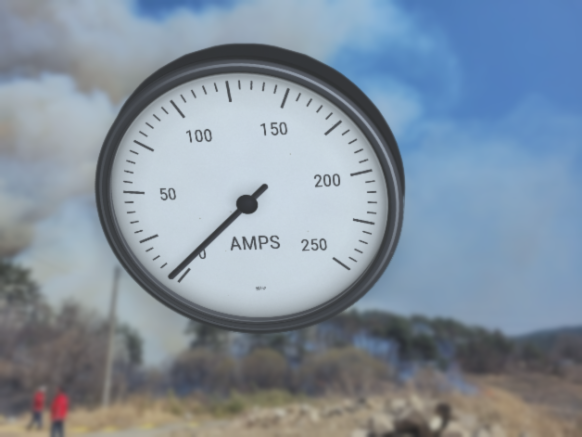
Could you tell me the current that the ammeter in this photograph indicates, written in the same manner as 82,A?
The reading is 5,A
